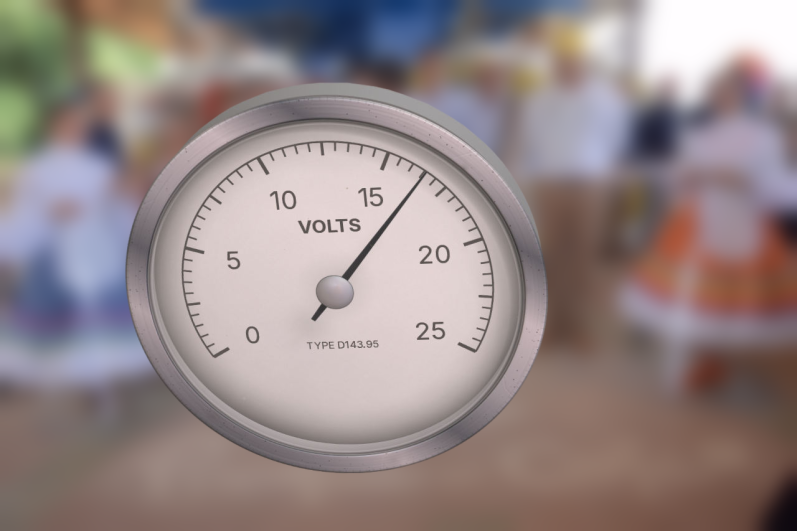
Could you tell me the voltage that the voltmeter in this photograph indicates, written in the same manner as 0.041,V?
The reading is 16.5,V
